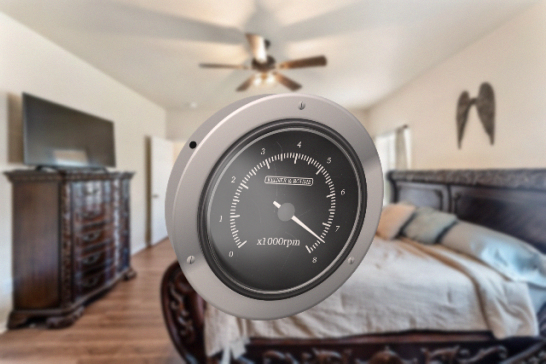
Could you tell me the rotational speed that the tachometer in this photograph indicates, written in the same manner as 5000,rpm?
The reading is 7500,rpm
